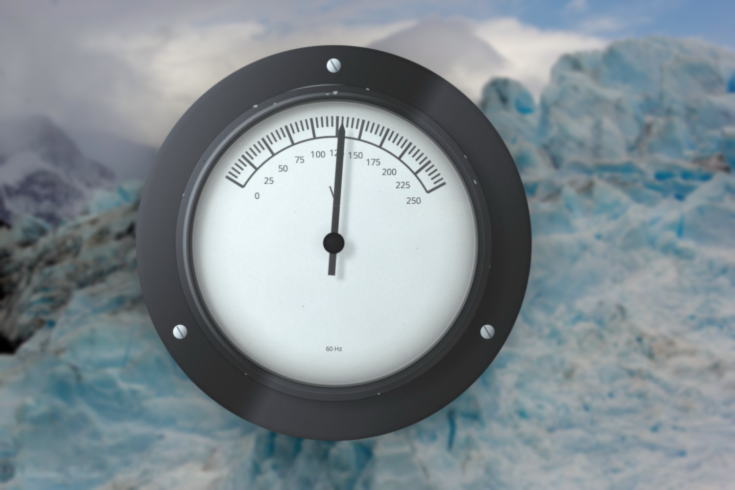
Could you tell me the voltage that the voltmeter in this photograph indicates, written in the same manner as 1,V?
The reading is 130,V
